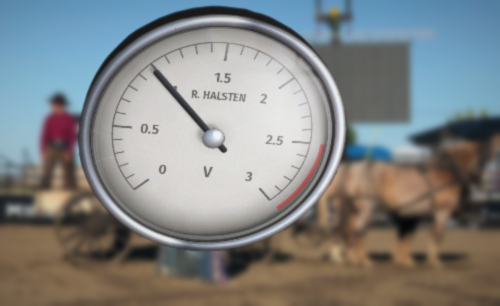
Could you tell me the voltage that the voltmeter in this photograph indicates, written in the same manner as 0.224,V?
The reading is 1,V
